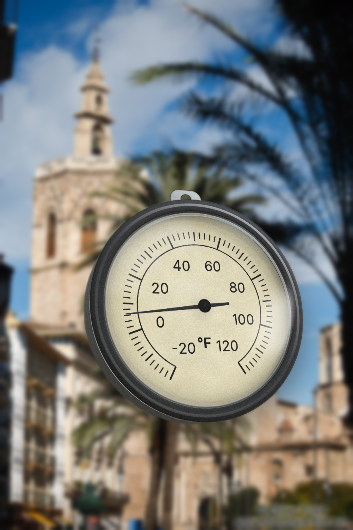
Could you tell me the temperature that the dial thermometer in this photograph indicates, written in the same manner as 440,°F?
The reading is 6,°F
